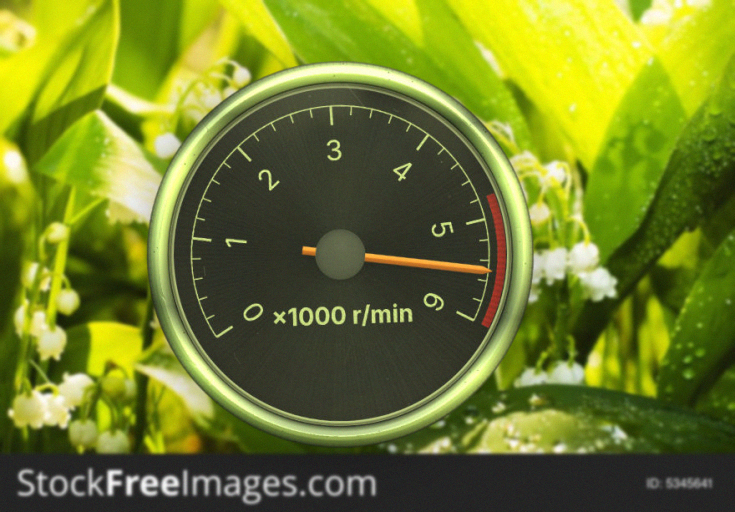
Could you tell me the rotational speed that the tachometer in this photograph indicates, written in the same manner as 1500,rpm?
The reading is 5500,rpm
